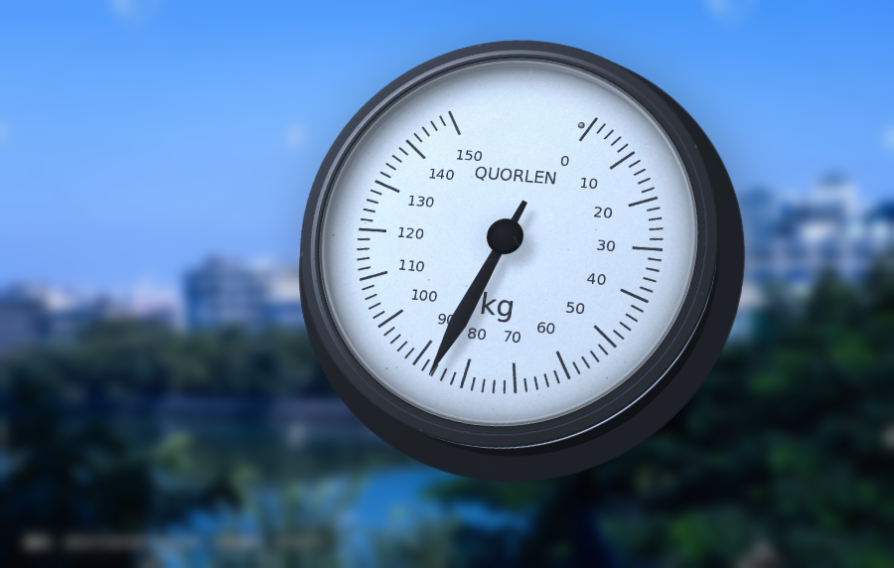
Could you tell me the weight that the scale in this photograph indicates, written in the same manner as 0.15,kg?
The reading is 86,kg
